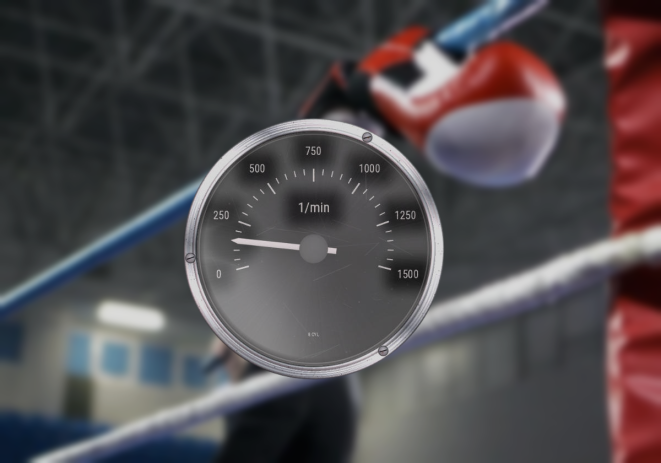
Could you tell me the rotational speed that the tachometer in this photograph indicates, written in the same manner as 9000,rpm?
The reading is 150,rpm
